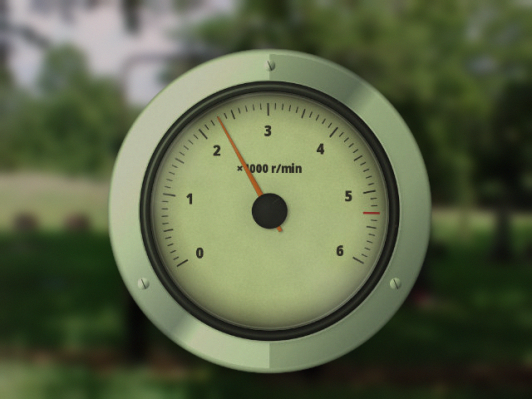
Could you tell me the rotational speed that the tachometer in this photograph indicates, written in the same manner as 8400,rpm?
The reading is 2300,rpm
